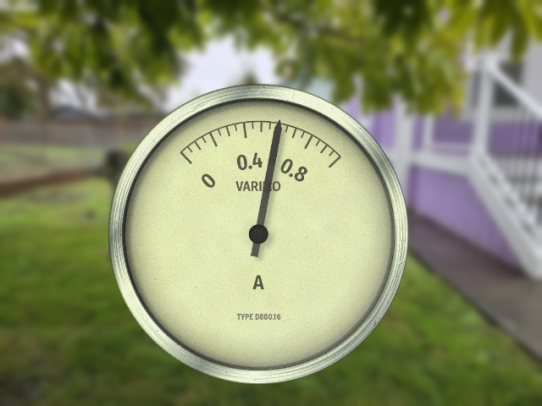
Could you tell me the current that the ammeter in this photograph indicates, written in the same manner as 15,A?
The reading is 0.6,A
